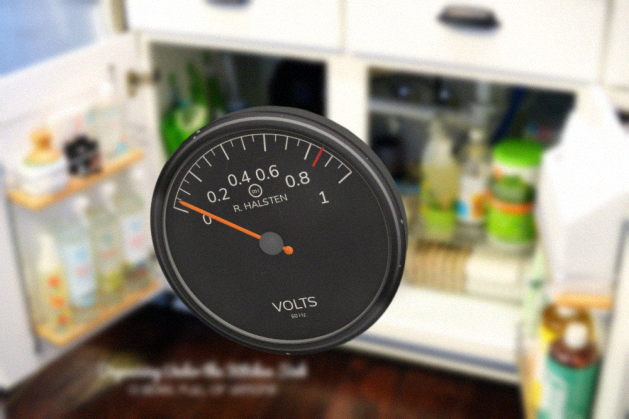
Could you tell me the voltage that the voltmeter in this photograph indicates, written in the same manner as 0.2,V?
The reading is 0.05,V
